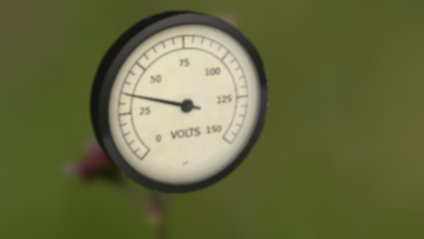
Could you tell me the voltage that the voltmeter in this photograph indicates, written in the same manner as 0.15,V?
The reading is 35,V
